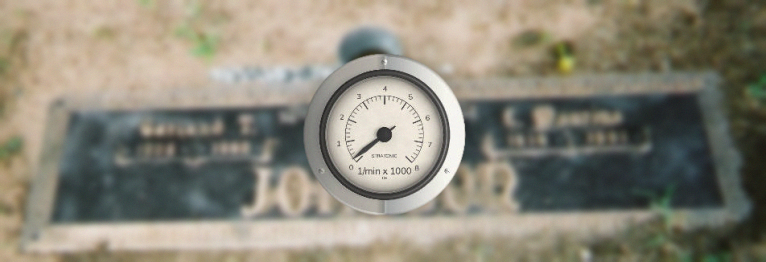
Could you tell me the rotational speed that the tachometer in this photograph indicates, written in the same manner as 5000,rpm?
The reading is 200,rpm
